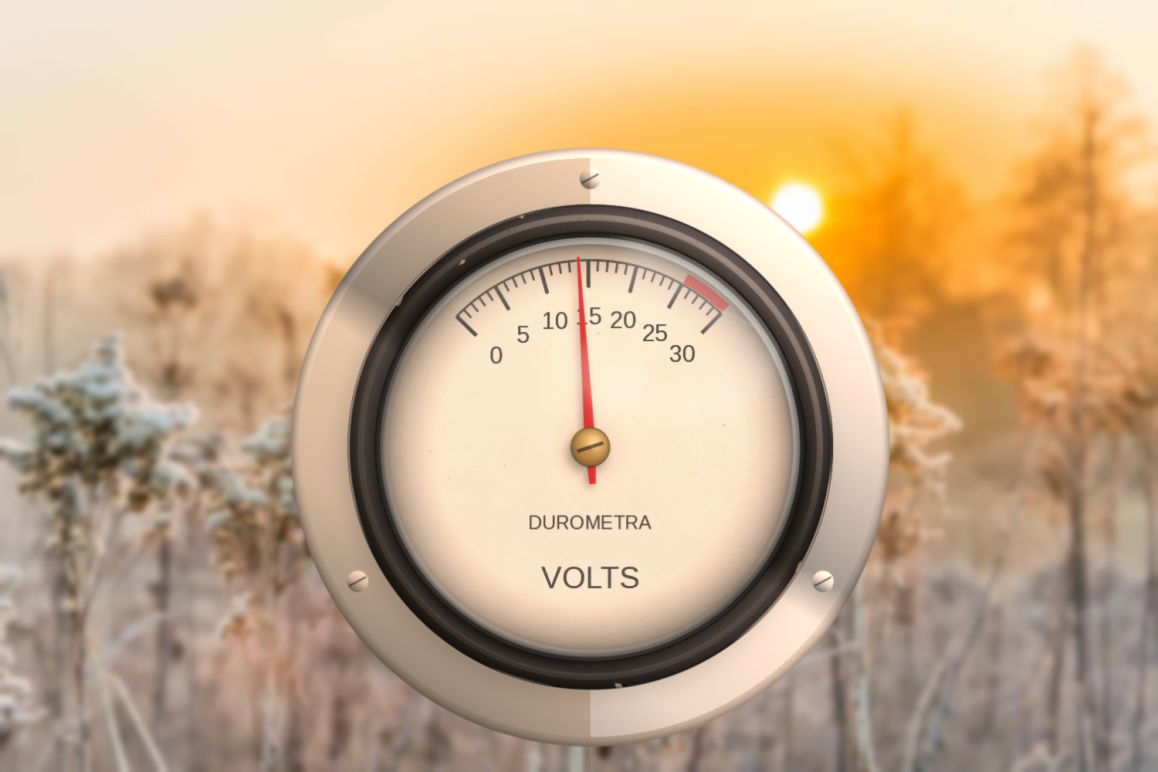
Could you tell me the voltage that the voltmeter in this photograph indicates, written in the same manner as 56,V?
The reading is 14,V
